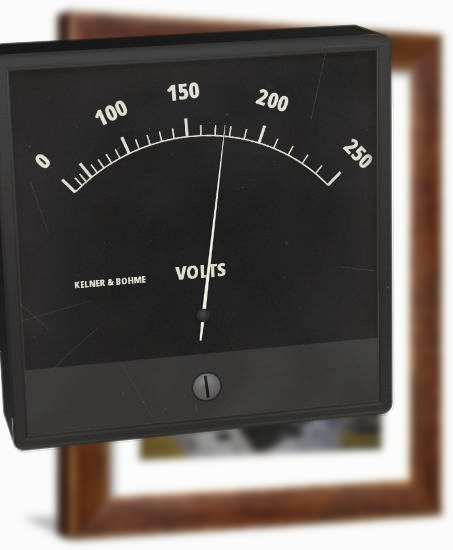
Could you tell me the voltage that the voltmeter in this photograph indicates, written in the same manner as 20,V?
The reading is 175,V
